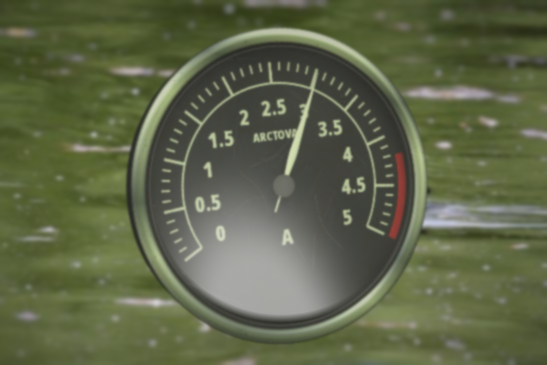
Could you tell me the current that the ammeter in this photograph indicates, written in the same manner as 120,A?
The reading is 3,A
